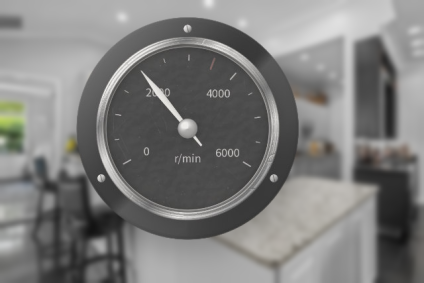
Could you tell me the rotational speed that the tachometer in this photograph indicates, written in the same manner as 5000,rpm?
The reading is 2000,rpm
